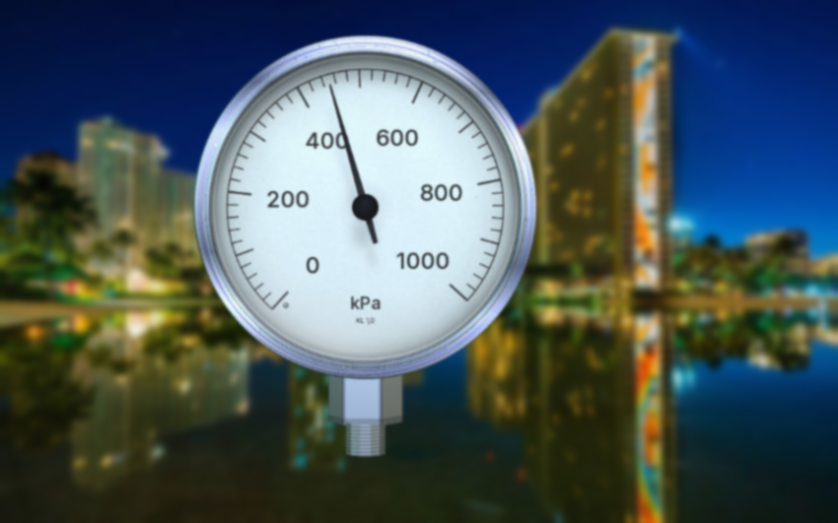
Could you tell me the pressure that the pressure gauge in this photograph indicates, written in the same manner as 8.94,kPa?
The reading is 450,kPa
